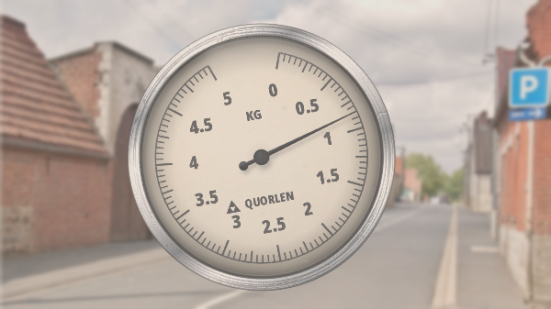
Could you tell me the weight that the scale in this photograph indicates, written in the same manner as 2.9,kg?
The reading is 0.85,kg
